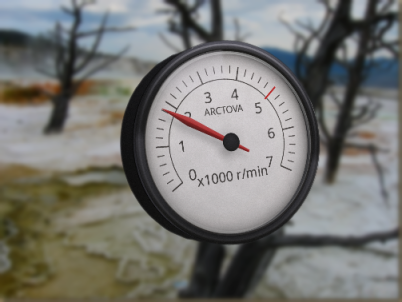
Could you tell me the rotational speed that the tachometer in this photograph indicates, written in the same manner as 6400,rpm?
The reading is 1800,rpm
